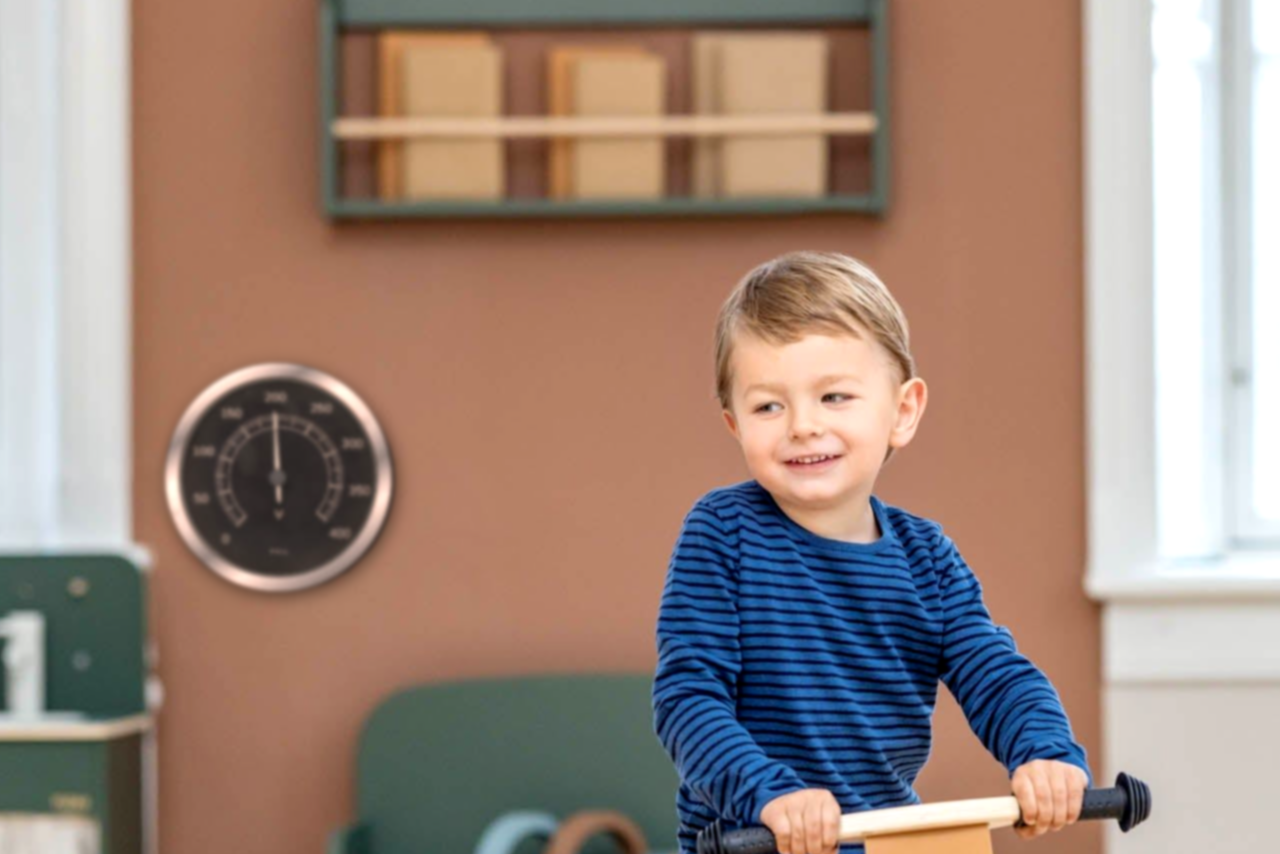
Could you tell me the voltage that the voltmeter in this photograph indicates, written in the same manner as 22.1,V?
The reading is 200,V
